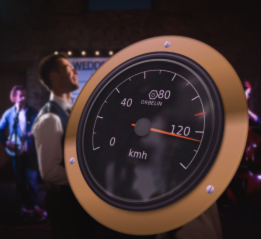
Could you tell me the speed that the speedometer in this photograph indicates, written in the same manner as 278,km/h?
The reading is 125,km/h
